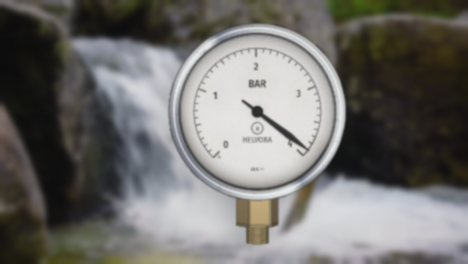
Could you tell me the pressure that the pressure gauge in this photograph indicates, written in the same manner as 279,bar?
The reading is 3.9,bar
